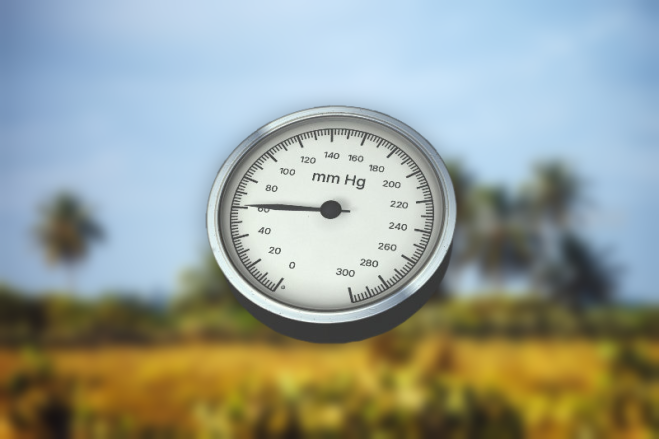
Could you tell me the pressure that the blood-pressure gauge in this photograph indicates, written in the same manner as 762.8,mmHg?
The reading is 60,mmHg
